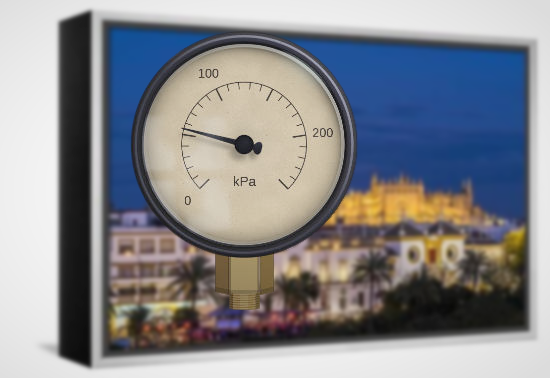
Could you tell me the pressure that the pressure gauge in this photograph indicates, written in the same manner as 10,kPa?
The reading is 55,kPa
